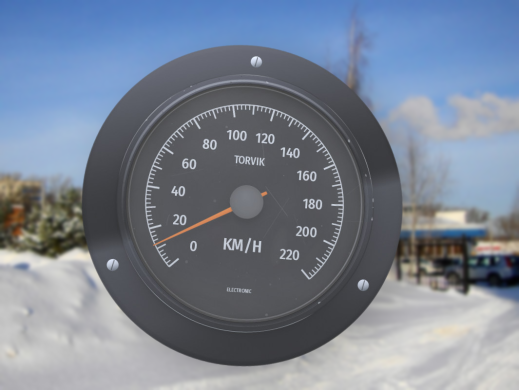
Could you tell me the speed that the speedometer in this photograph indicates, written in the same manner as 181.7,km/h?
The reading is 12,km/h
